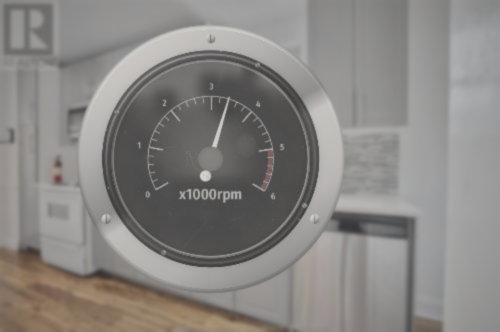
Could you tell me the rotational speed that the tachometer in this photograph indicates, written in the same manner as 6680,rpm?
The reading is 3400,rpm
